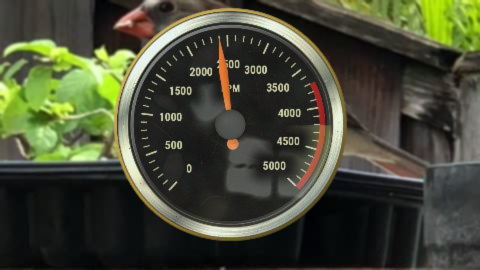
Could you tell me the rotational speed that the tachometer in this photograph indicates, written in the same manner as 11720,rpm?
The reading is 2400,rpm
